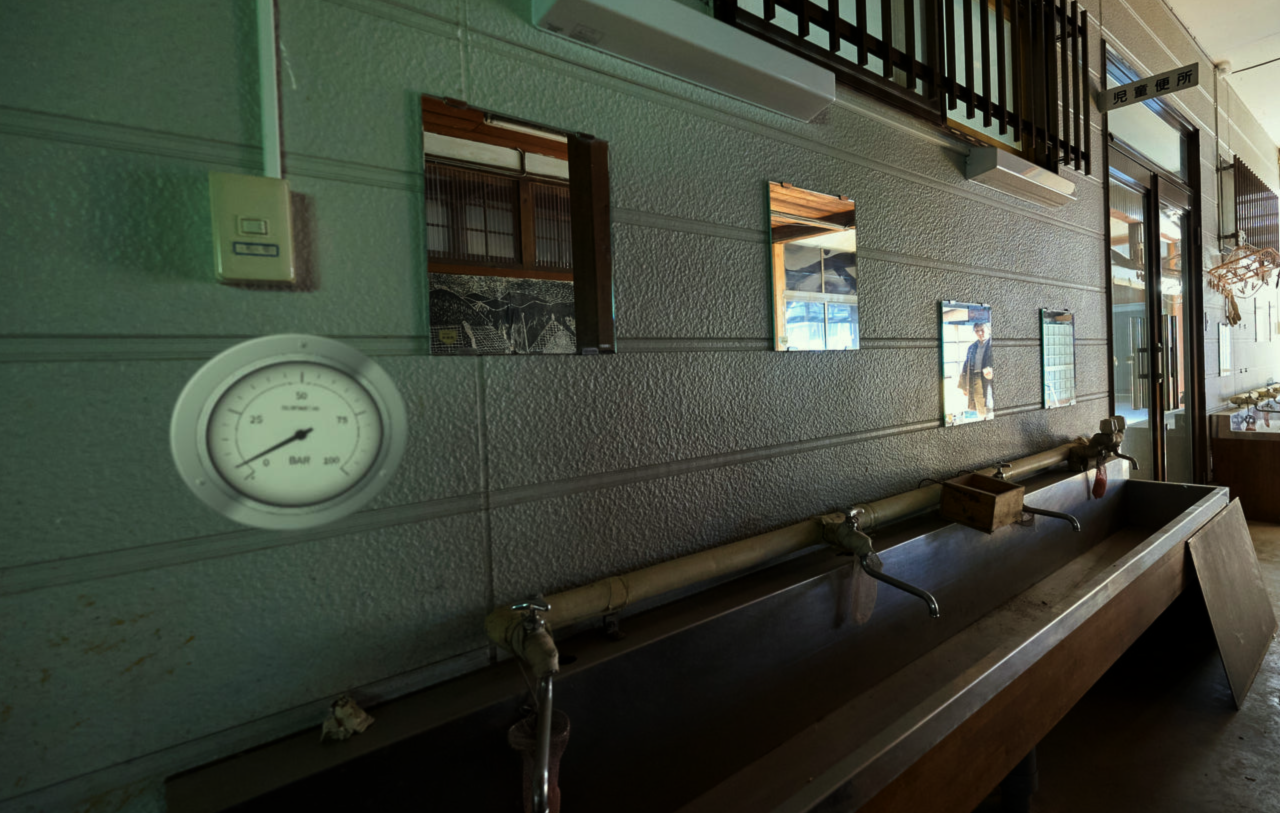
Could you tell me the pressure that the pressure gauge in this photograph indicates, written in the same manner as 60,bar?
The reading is 5,bar
